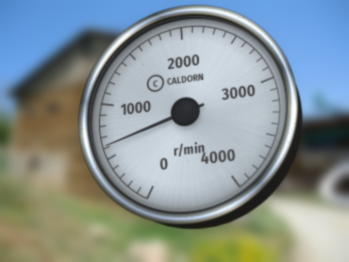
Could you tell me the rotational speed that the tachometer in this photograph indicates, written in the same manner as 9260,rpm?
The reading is 600,rpm
